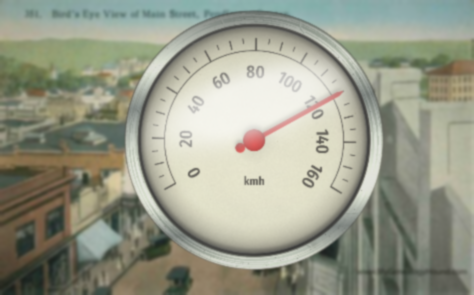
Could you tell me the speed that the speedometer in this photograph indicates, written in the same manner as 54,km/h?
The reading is 120,km/h
